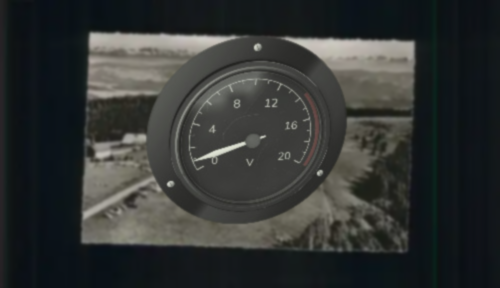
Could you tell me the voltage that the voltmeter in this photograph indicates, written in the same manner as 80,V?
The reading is 1,V
